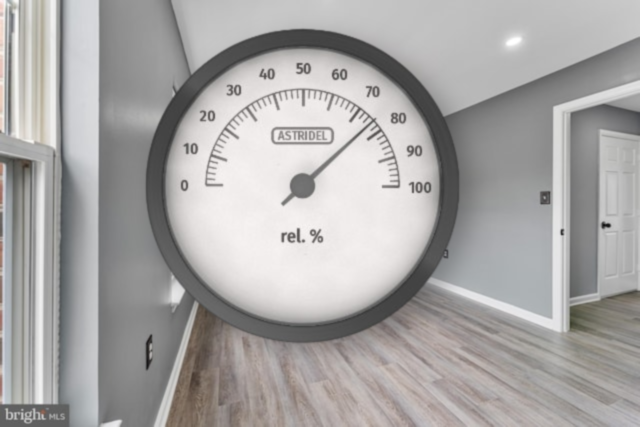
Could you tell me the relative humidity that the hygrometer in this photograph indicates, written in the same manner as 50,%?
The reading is 76,%
